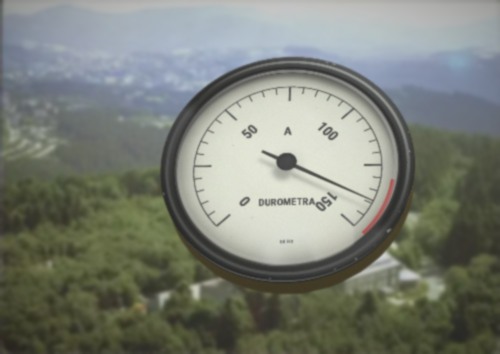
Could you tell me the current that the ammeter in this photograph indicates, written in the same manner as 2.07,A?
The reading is 140,A
